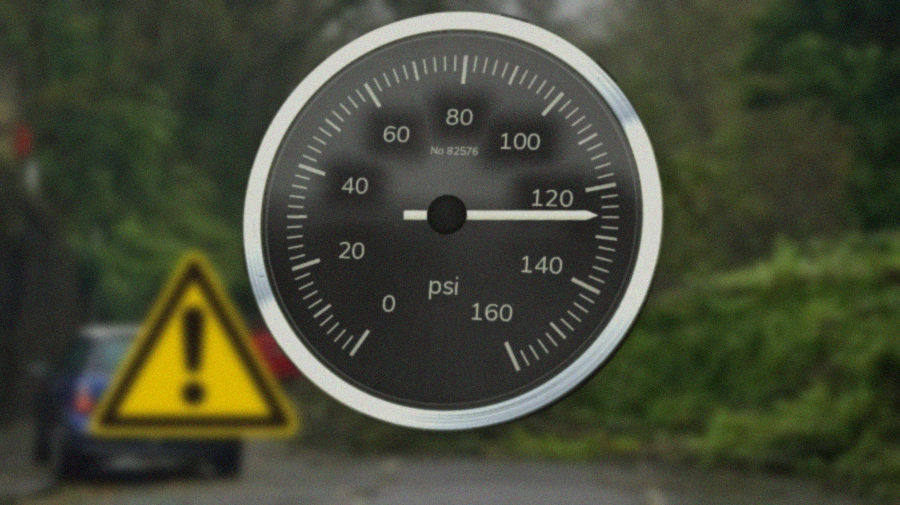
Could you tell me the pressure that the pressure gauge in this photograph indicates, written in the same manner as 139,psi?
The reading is 126,psi
